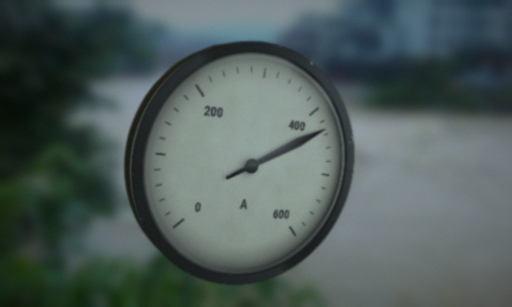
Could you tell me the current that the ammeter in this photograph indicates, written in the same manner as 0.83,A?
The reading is 430,A
